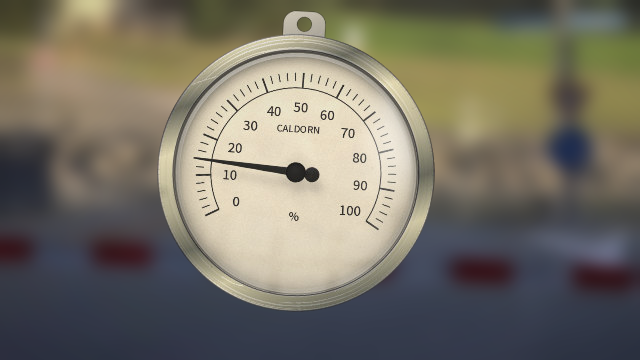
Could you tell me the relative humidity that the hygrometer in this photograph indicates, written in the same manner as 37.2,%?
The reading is 14,%
